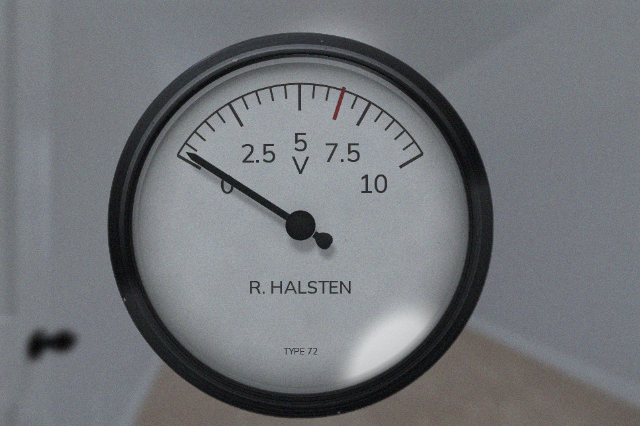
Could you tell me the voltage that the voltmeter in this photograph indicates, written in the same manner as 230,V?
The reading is 0.25,V
